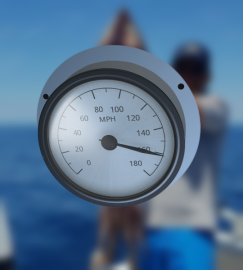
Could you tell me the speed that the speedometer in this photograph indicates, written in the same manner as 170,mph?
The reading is 160,mph
